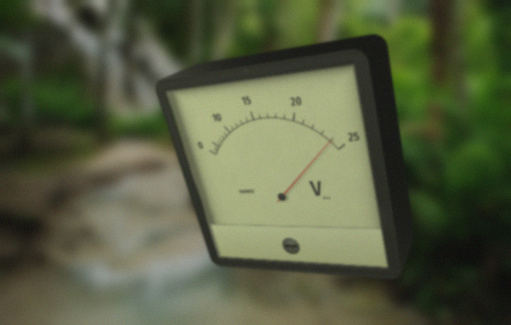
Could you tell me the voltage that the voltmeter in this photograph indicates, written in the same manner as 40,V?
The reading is 24,V
